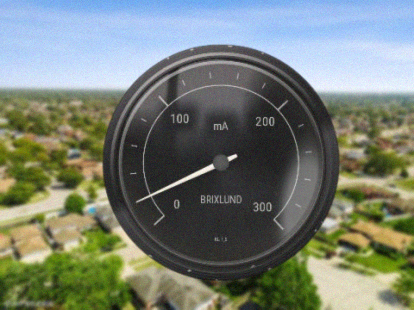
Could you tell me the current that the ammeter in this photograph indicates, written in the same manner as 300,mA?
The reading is 20,mA
